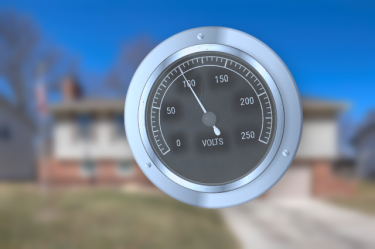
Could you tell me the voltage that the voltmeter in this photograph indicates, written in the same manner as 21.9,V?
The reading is 100,V
